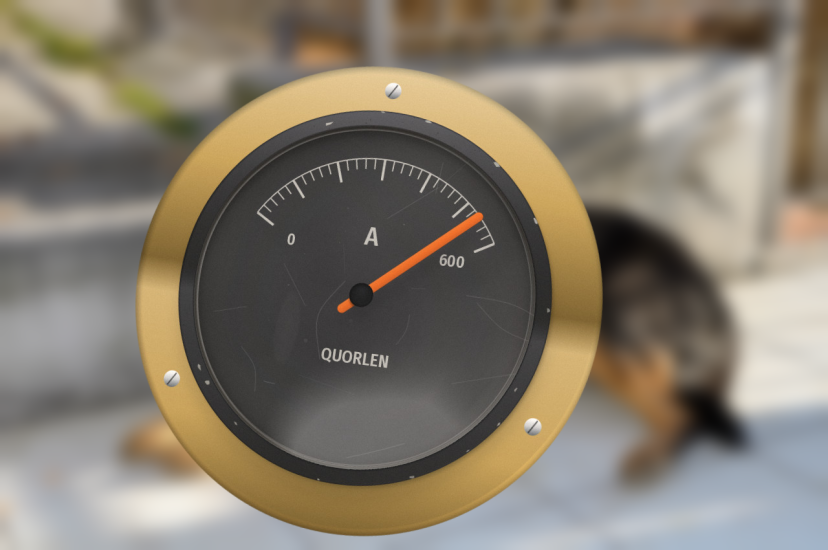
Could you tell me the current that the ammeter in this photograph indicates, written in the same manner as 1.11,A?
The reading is 540,A
